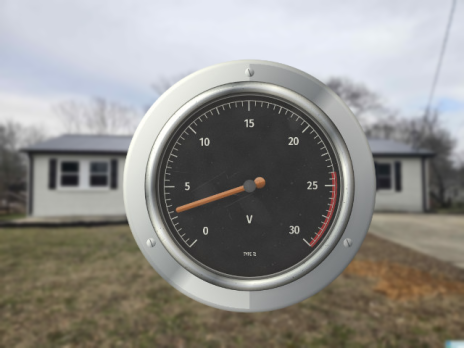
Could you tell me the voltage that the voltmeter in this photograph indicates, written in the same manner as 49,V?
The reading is 3,V
